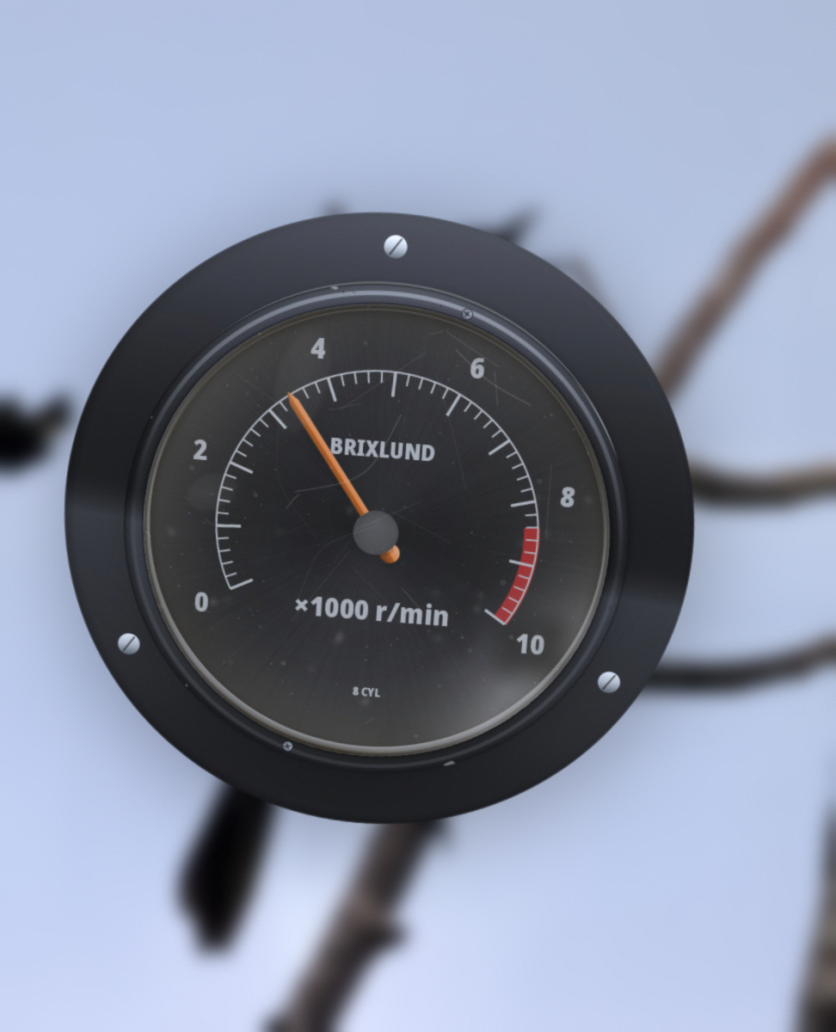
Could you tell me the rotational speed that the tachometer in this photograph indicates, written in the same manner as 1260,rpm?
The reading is 3400,rpm
